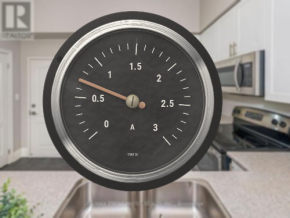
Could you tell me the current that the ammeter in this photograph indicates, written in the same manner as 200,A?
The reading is 0.7,A
